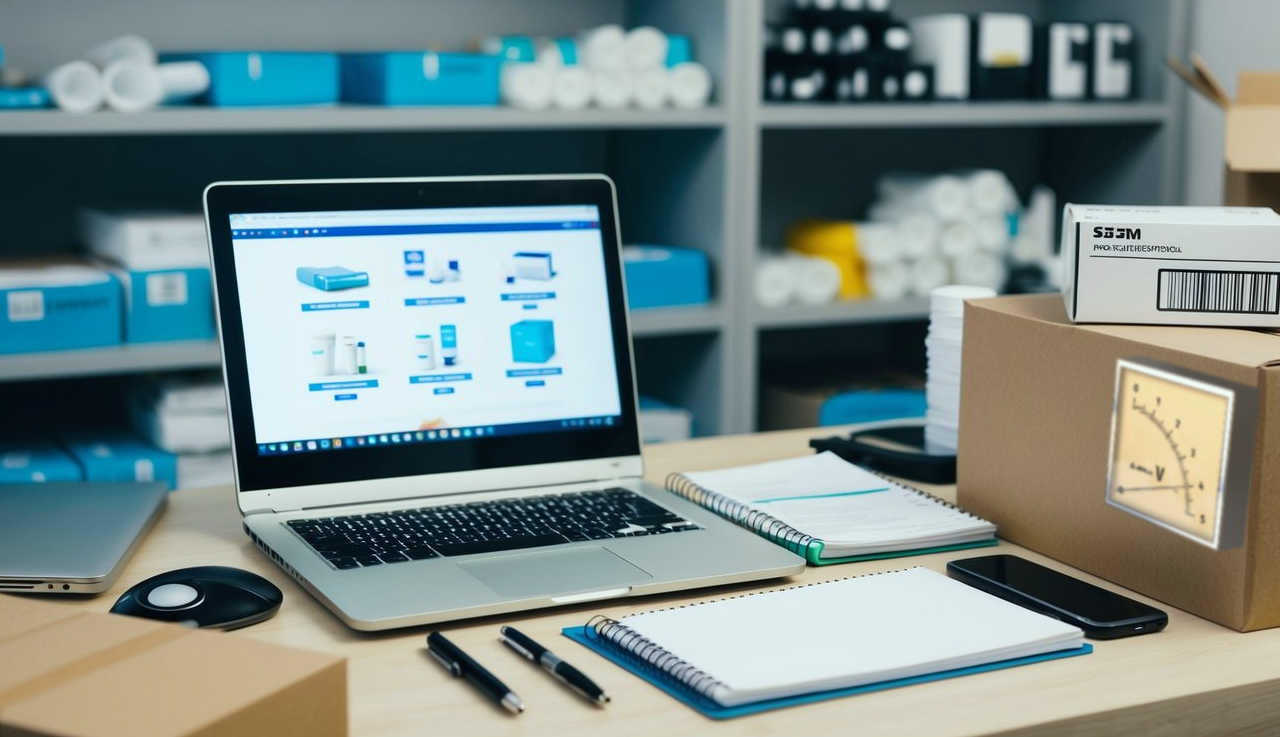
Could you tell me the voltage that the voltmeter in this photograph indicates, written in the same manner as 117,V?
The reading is 4,V
